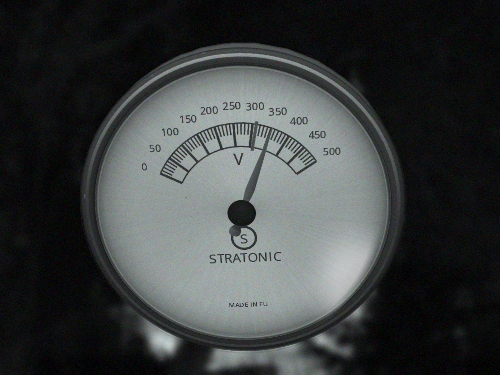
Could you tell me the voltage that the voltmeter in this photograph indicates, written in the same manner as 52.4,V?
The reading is 350,V
